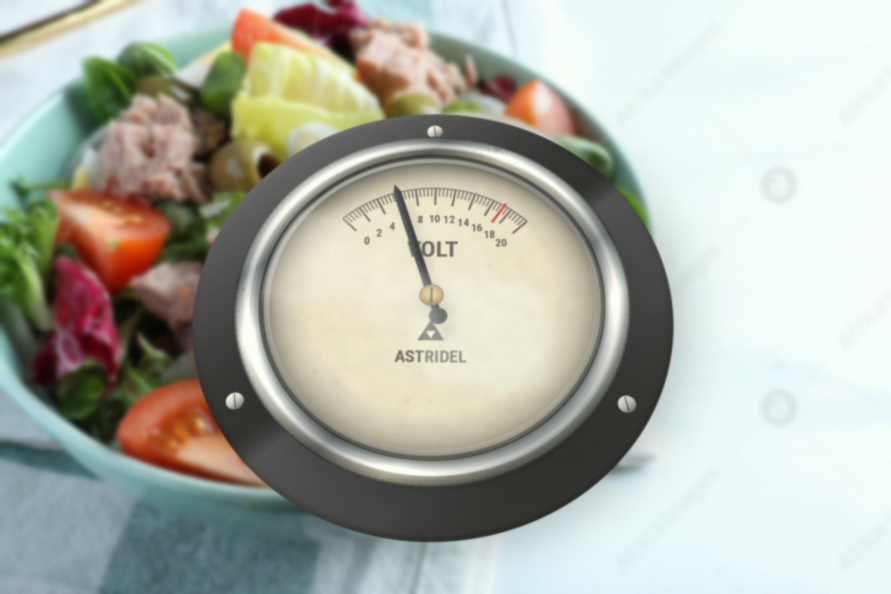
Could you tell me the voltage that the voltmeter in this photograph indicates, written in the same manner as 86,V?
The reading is 6,V
